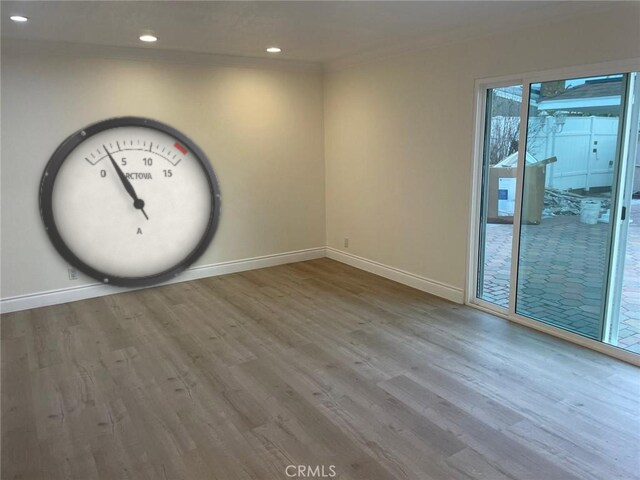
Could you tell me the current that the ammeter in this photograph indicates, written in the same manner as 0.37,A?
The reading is 3,A
